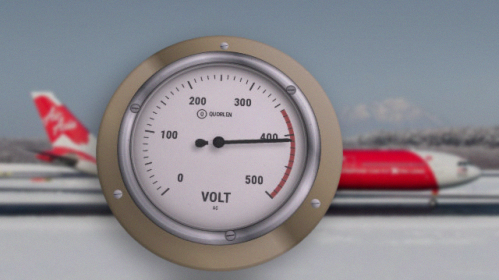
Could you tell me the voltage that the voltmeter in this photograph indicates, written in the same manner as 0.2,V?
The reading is 410,V
